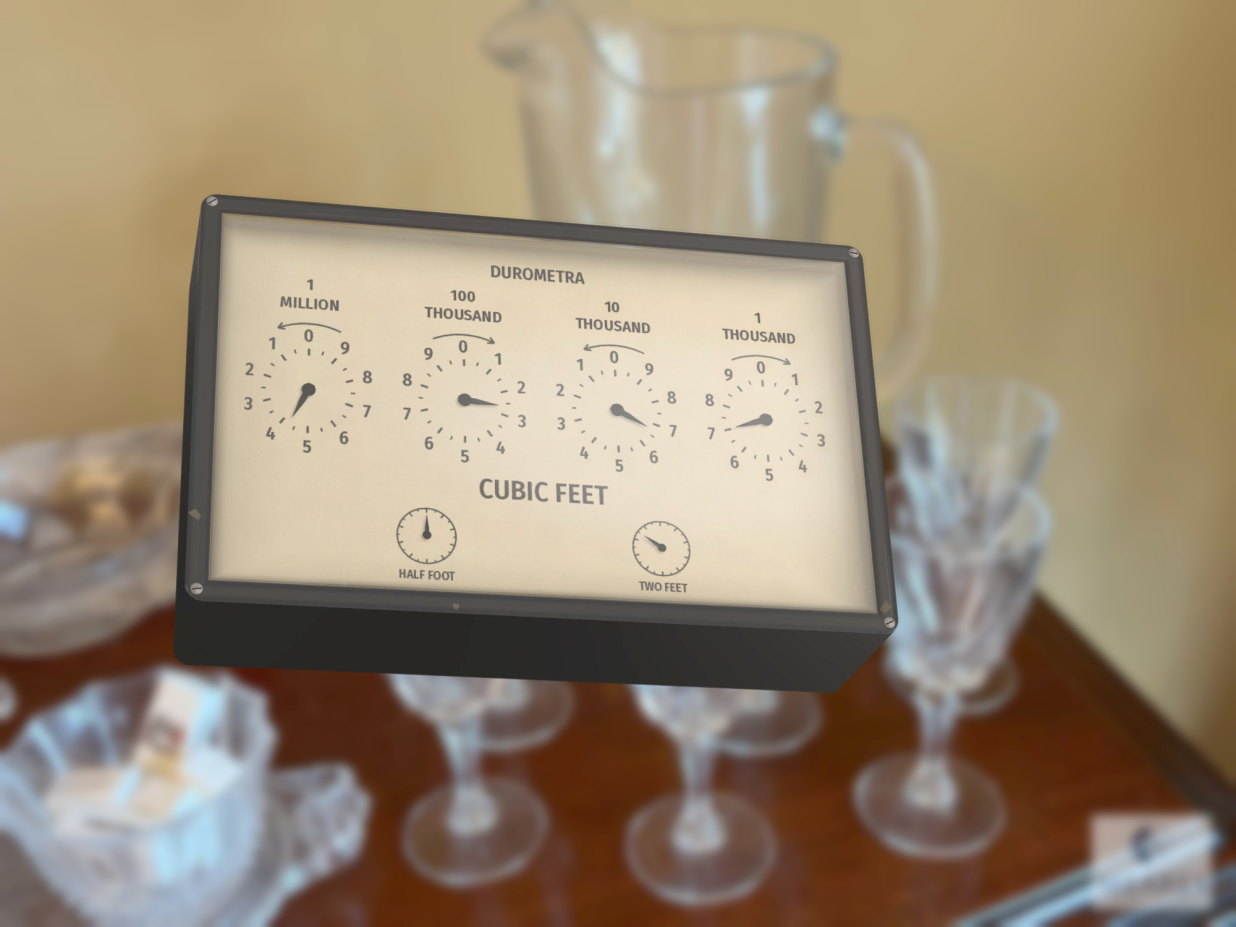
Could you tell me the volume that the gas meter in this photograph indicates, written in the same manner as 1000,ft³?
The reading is 426700,ft³
